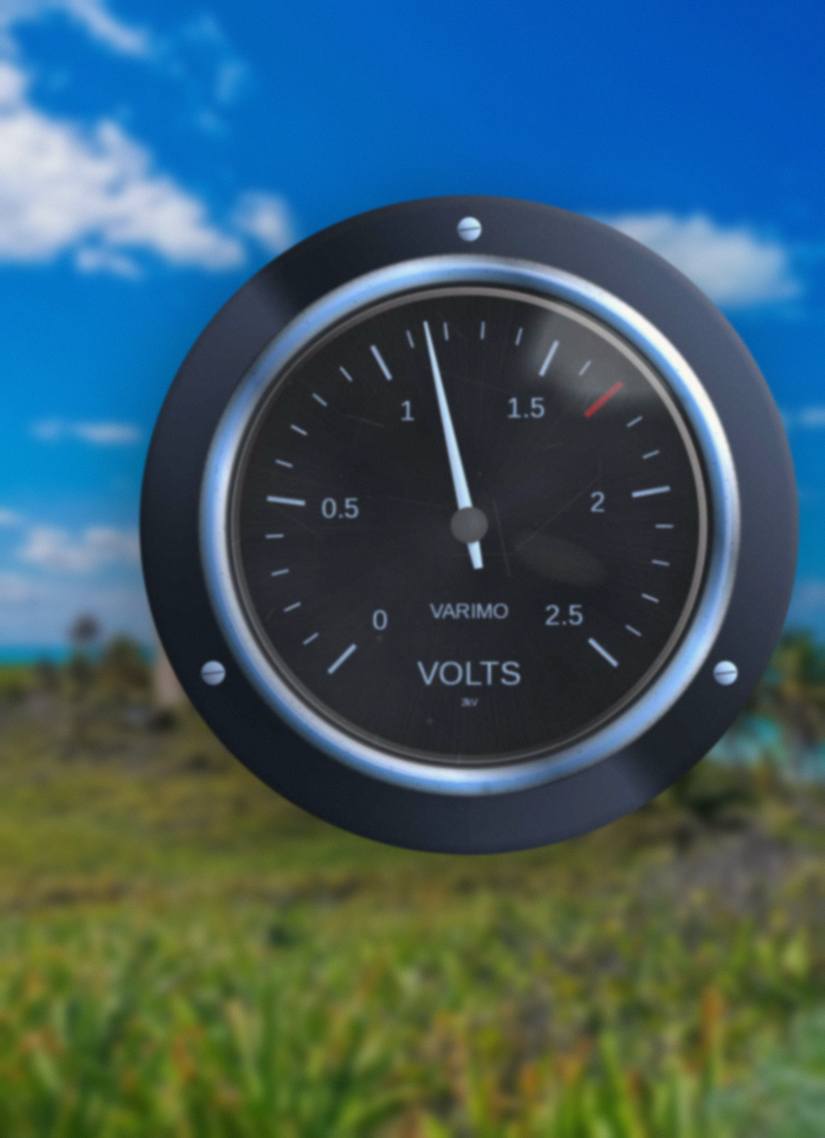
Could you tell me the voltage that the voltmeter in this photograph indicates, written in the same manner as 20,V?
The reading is 1.15,V
